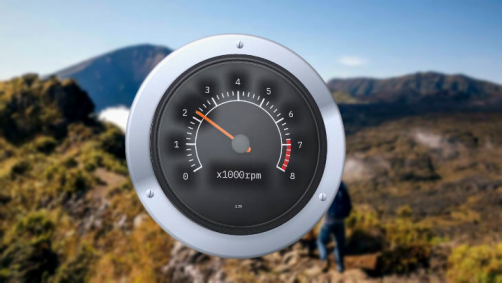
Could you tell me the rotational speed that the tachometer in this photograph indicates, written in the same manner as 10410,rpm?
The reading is 2200,rpm
